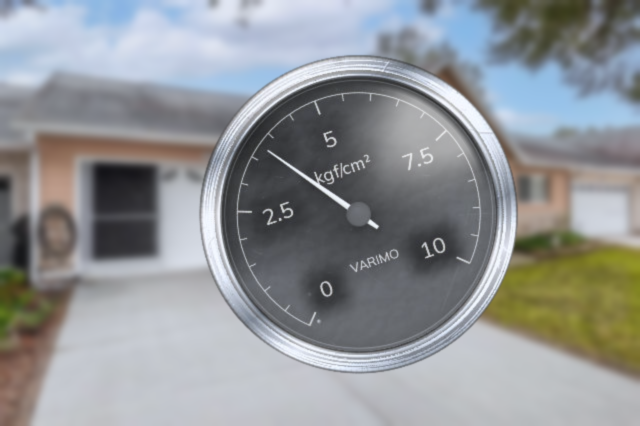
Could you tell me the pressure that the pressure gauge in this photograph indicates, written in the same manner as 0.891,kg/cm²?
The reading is 3.75,kg/cm²
